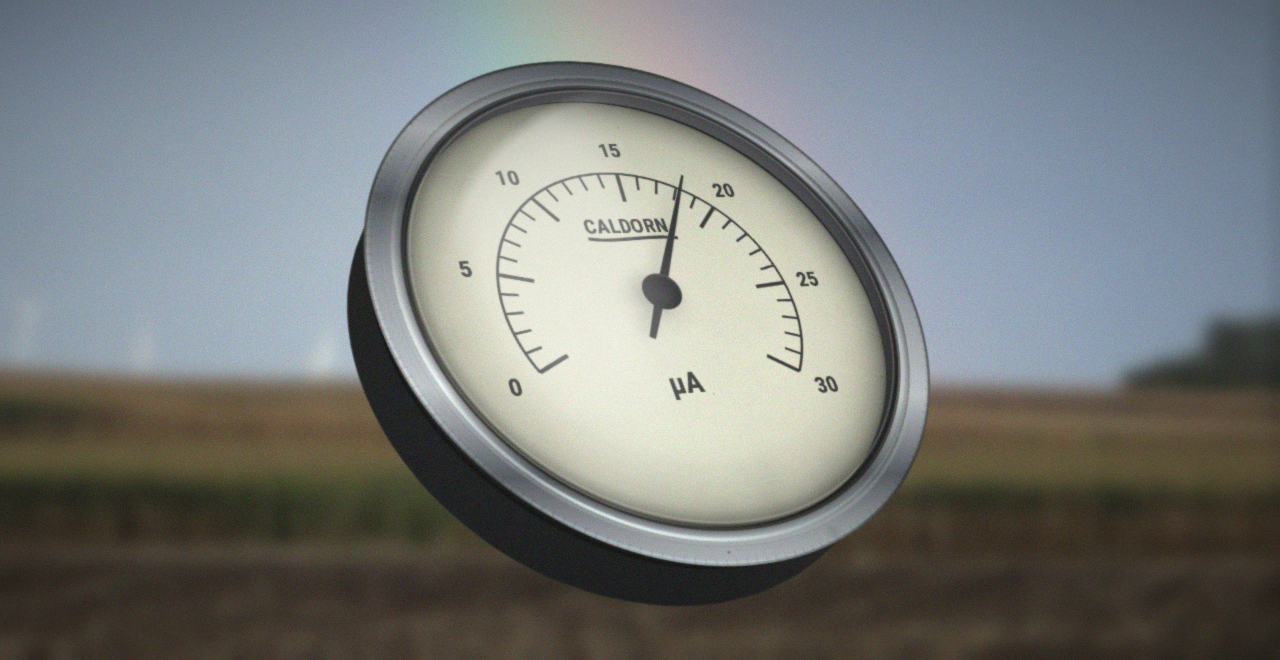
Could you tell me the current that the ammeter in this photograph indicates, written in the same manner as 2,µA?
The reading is 18,µA
